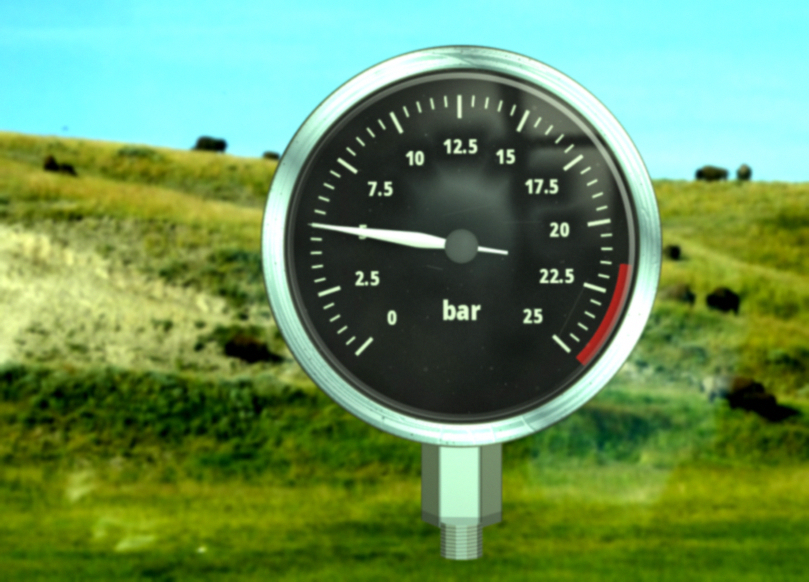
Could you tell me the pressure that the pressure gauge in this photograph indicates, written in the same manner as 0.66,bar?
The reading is 5,bar
